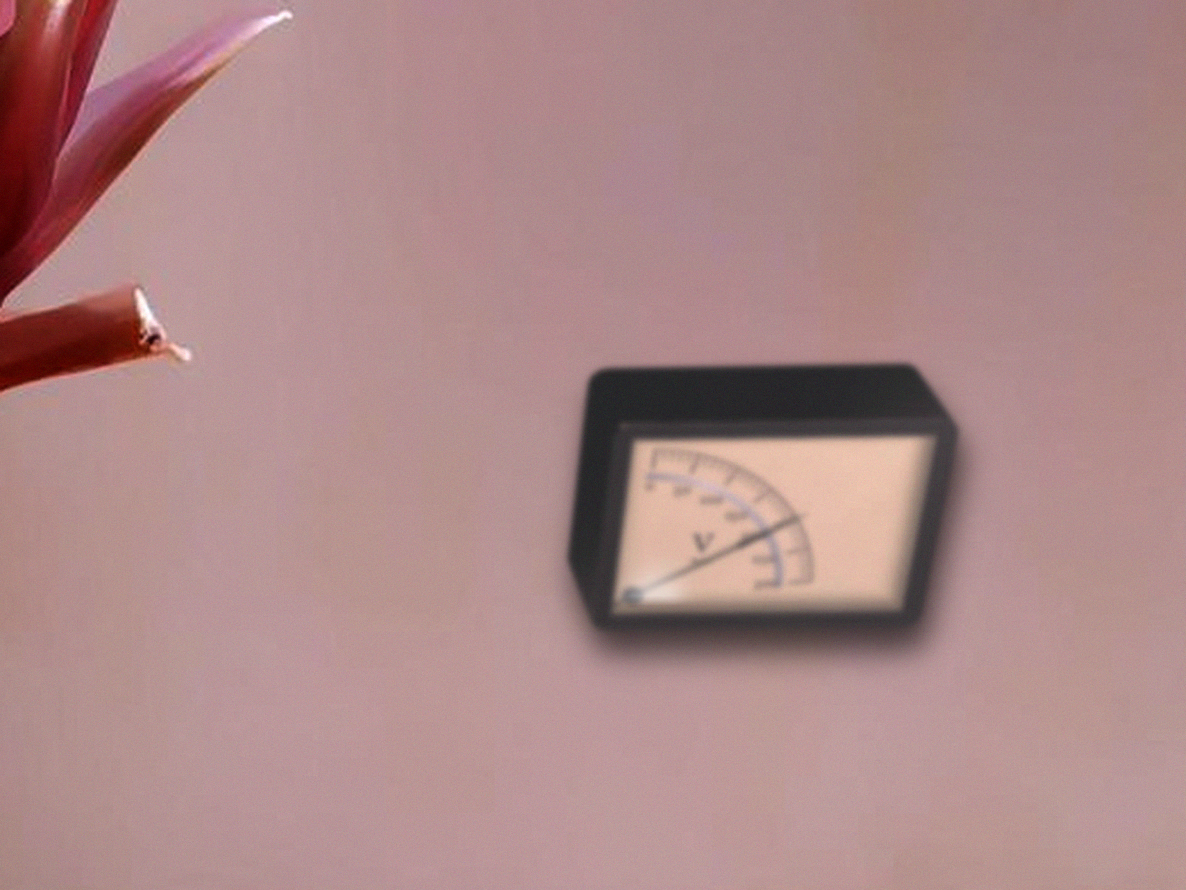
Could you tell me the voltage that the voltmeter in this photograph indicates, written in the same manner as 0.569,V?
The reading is 200,V
